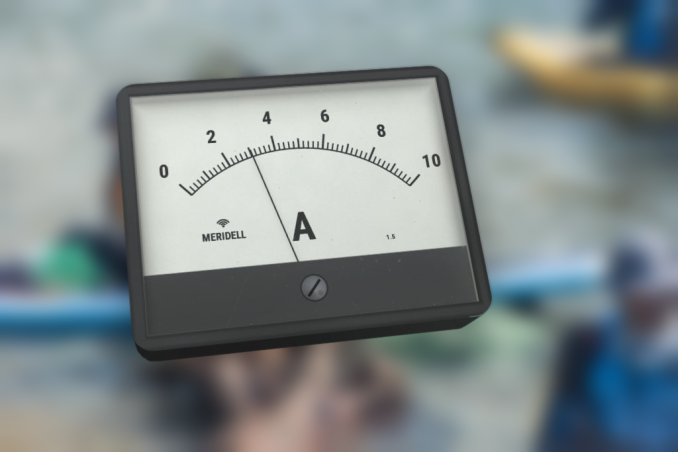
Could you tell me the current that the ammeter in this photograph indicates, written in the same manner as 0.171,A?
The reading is 3,A
